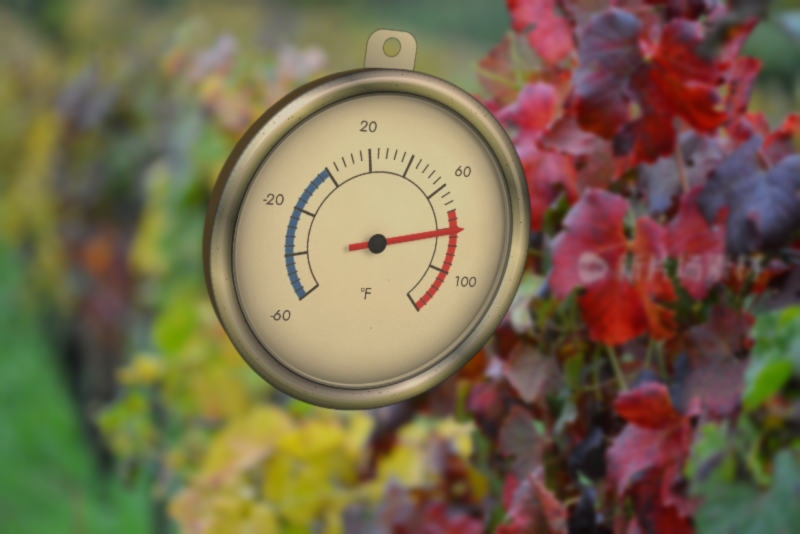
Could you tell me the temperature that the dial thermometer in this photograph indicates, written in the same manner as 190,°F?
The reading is 80,°F
